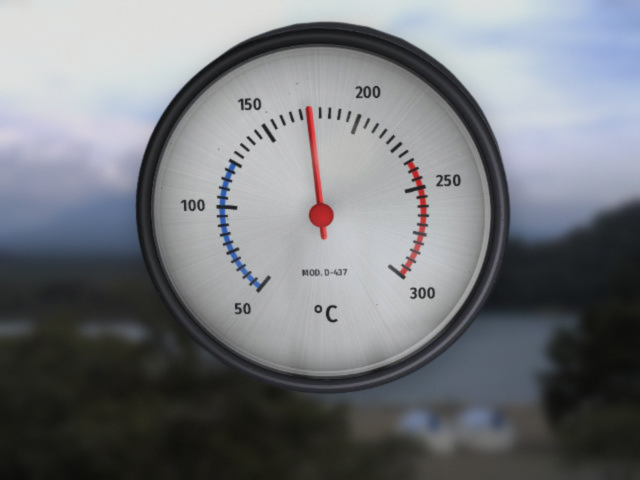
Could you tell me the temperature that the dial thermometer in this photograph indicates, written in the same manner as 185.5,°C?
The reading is 175,°C
